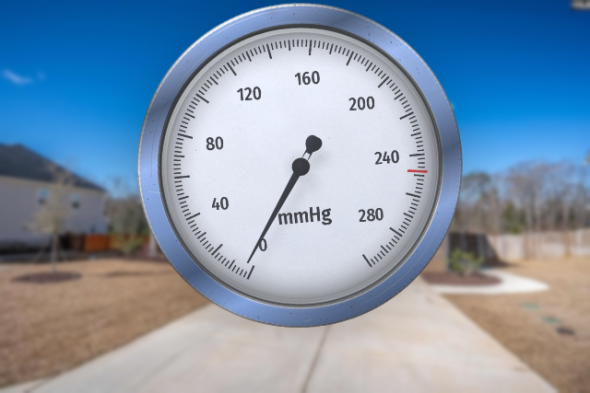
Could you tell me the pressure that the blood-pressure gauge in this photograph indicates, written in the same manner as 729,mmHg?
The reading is 4,mmHg
